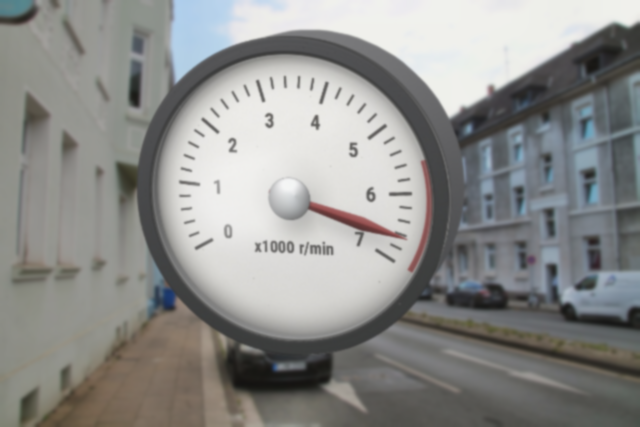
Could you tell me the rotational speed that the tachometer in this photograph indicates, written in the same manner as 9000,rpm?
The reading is 6600,rpm
